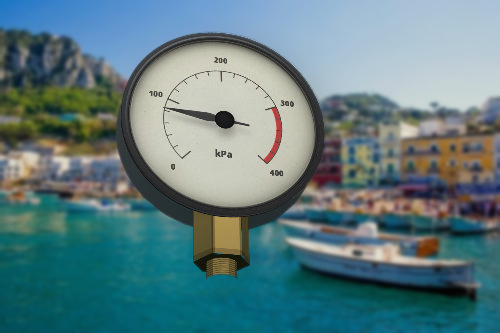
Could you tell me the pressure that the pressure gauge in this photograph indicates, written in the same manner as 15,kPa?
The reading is 80,kPa
